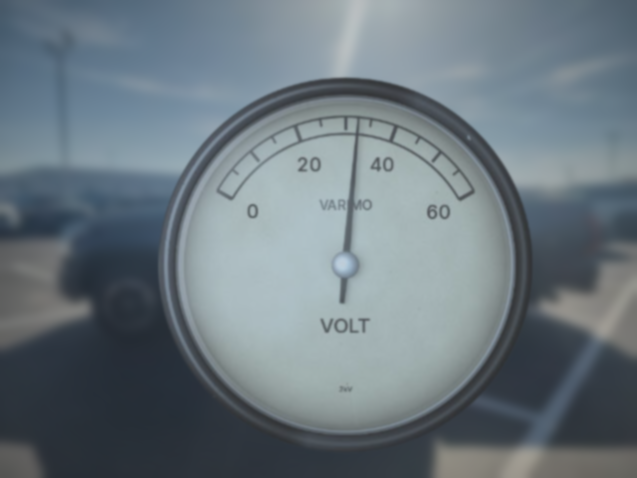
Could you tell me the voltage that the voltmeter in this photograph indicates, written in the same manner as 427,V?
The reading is 32.5,V
